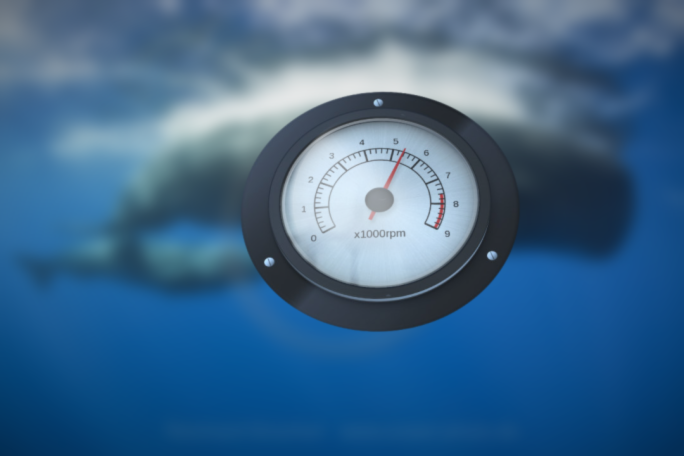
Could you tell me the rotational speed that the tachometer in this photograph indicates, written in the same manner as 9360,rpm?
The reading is 5400,rpm
